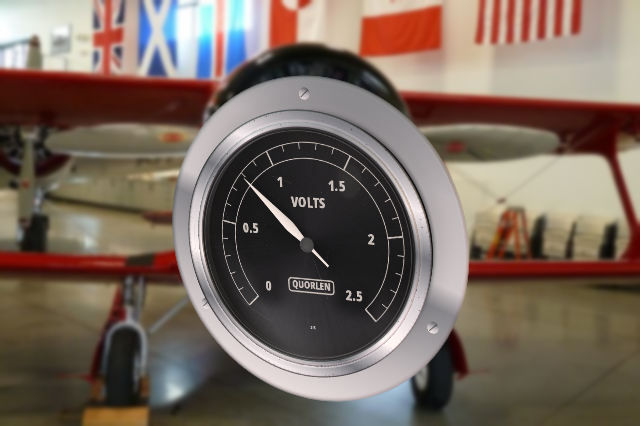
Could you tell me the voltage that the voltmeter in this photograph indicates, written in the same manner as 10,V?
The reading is 0.8,V
